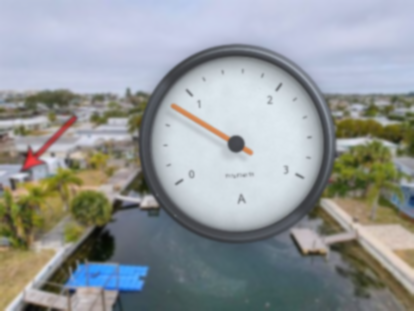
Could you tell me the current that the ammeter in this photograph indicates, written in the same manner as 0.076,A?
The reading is 0.8,A
